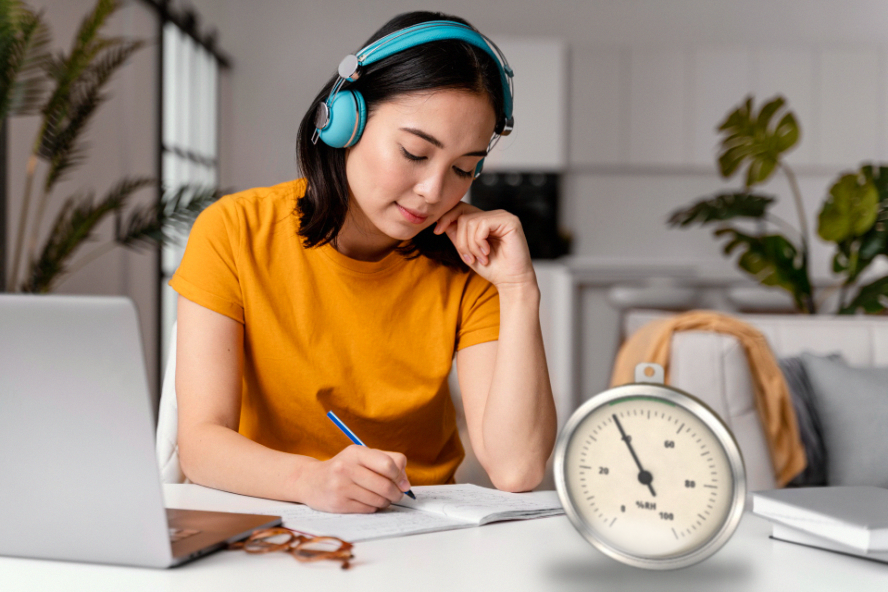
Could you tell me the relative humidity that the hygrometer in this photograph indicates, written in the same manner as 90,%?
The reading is 40,%
